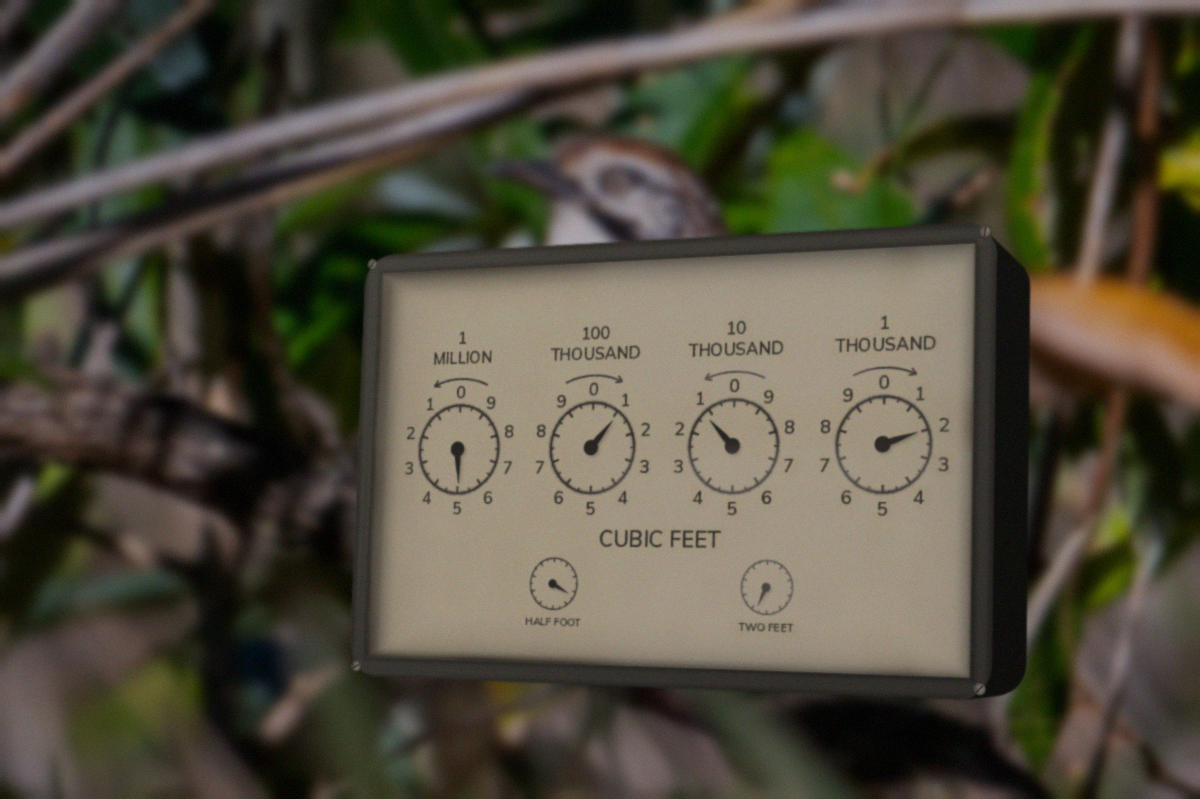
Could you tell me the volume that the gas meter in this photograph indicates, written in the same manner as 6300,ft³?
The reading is 511200,ft³
